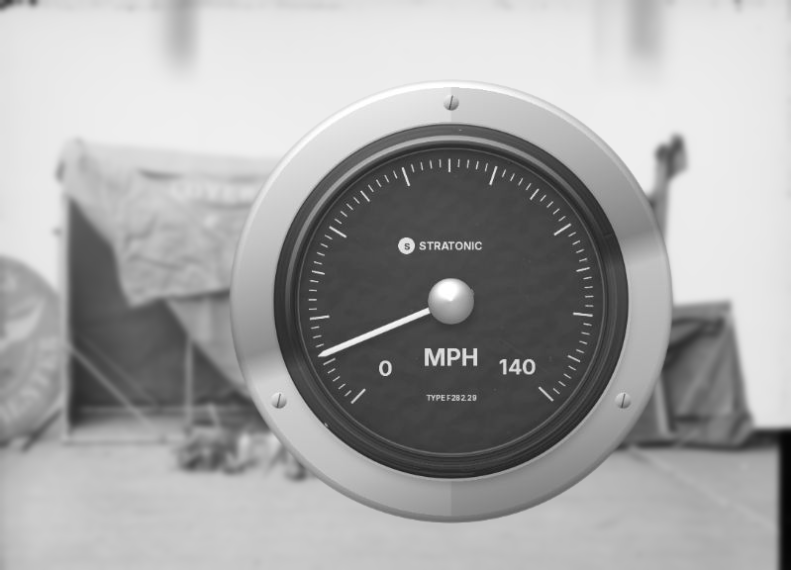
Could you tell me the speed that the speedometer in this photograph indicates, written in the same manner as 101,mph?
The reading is 12,mph
